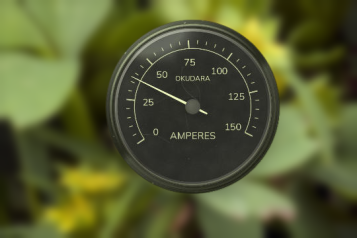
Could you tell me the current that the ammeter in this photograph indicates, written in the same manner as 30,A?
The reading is 37.5,A
